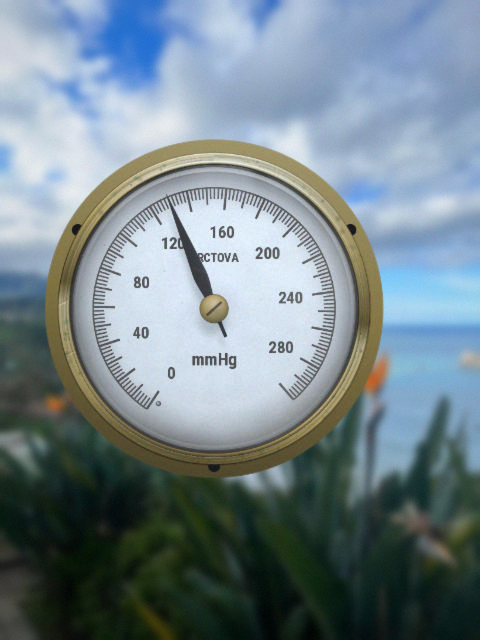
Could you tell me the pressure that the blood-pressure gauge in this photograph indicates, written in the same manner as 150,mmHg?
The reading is 130,mmHg
